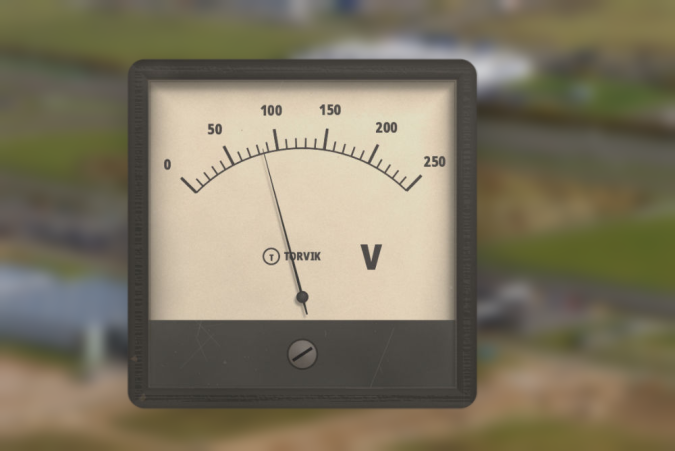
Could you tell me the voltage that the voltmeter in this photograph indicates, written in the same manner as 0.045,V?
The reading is 85,V
